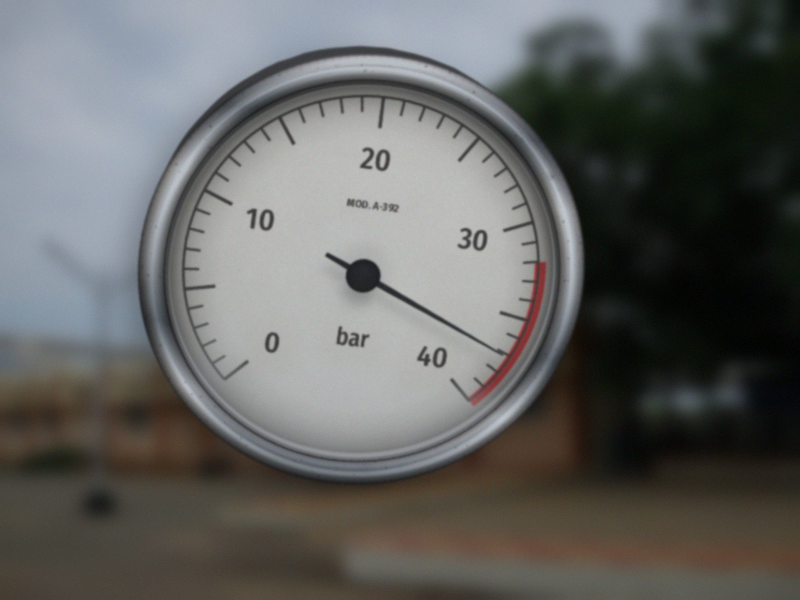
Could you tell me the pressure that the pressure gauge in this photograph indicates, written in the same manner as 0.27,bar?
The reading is 37,bar
